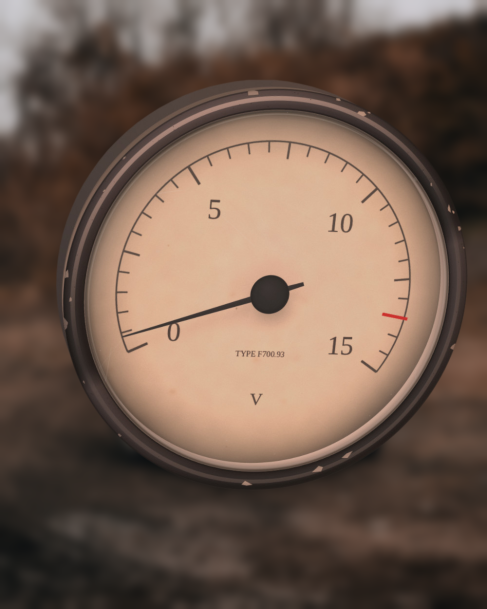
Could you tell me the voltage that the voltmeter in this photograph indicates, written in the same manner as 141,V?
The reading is 0.5,V
